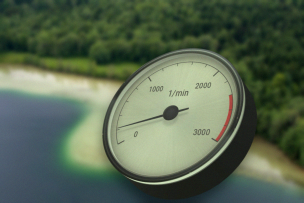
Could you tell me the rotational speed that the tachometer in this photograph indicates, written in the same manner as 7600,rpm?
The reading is 200,rpm
